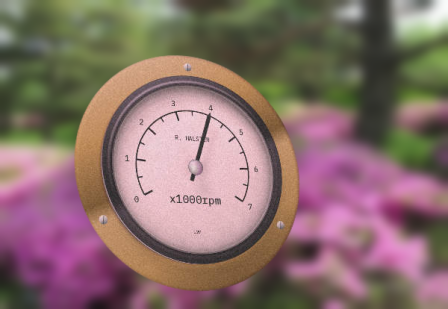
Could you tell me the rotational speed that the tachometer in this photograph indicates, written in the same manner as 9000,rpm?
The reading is 4000,rpm
